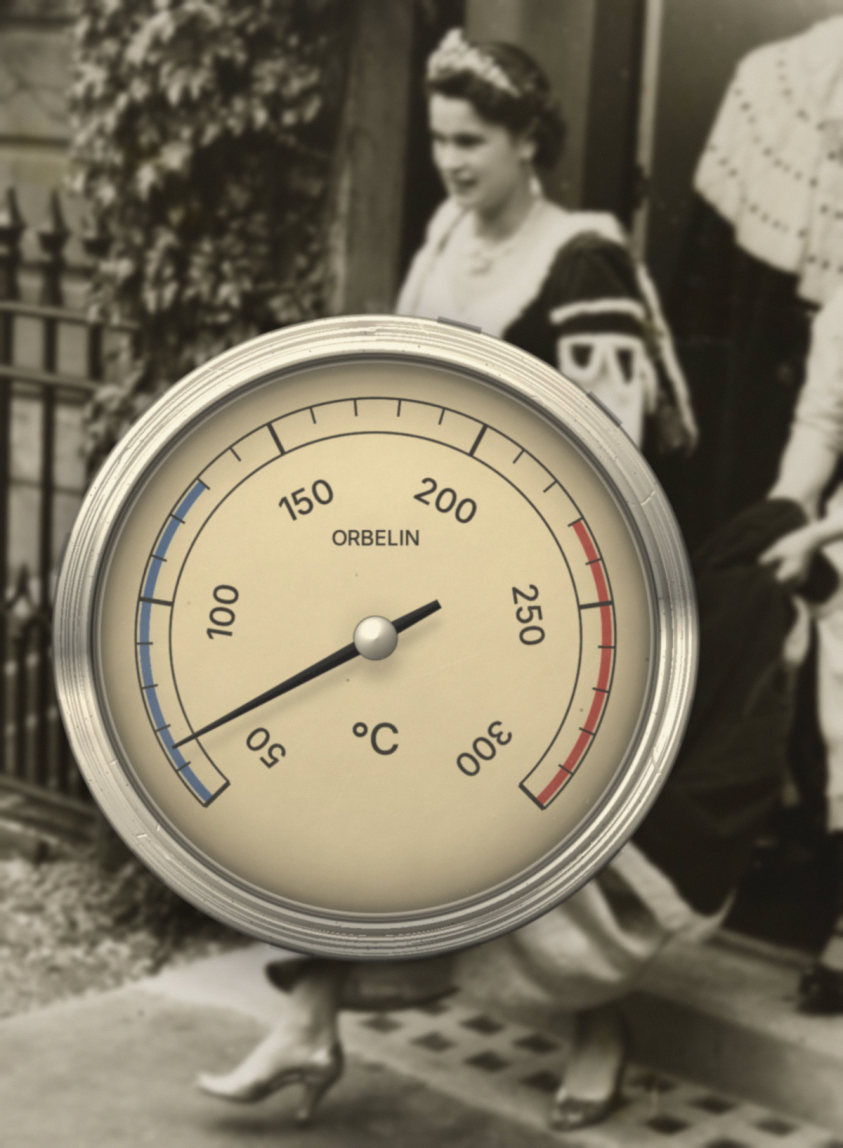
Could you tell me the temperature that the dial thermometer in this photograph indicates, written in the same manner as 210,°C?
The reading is 65,°C
